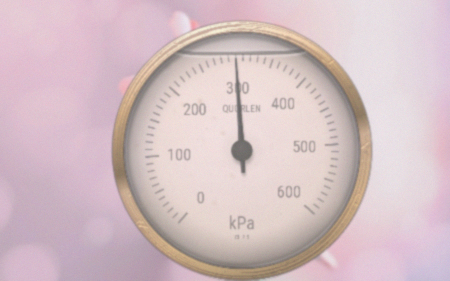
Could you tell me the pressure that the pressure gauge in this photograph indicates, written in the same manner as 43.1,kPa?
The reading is 300,kPa
